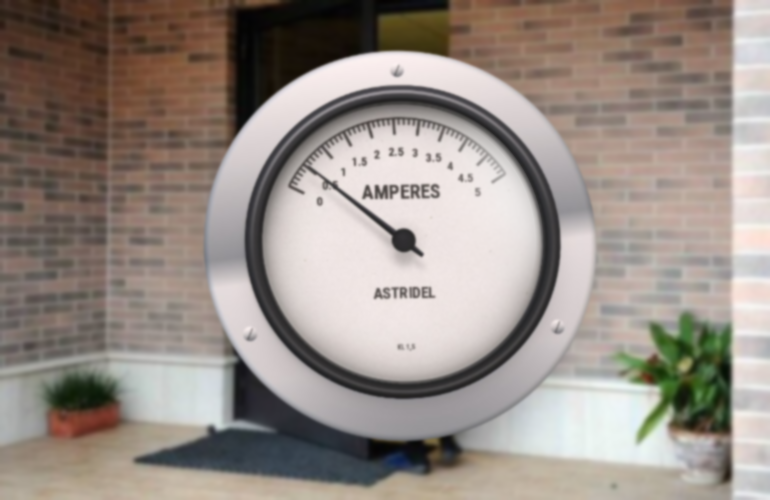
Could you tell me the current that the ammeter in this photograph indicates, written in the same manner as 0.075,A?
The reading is 0.5,A
